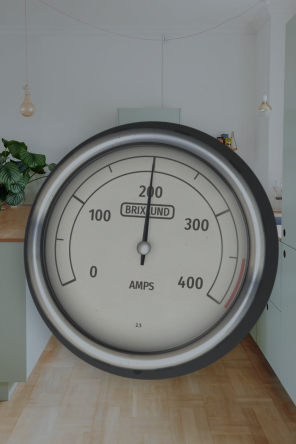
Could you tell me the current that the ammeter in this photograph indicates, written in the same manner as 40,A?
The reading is 200,A
